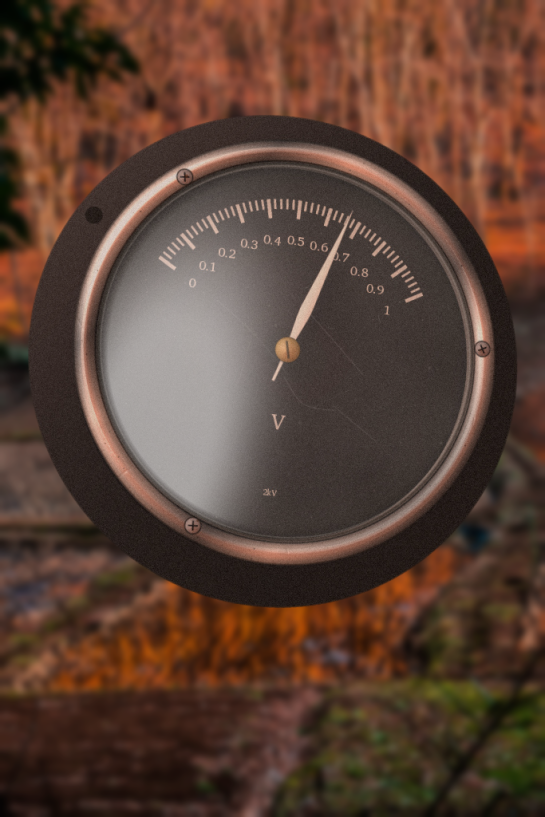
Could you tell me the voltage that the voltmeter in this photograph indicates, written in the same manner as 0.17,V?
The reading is 0.66,V
